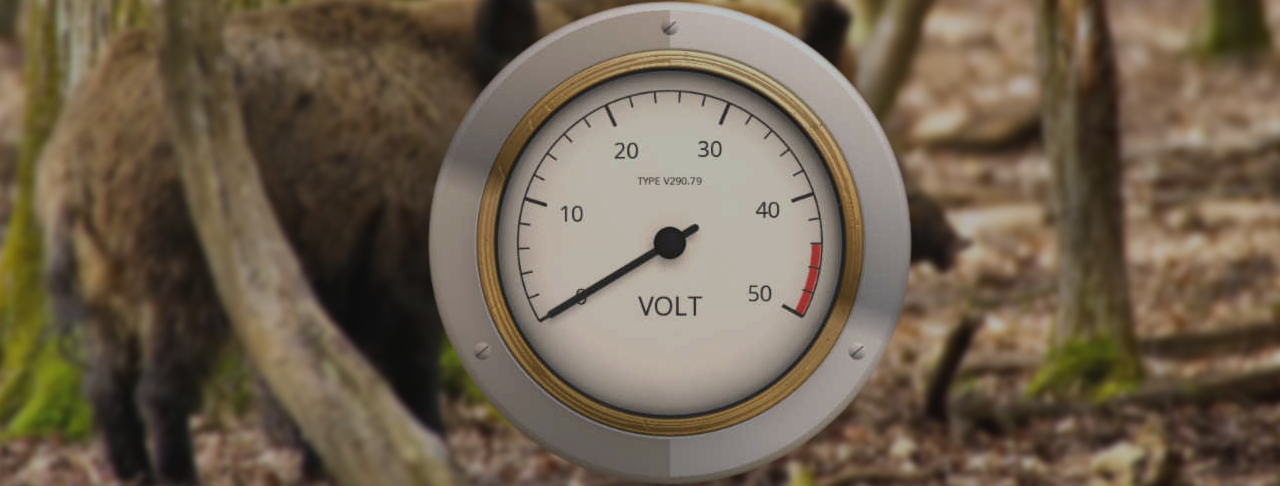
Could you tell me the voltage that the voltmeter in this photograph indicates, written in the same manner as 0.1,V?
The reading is 0,V
